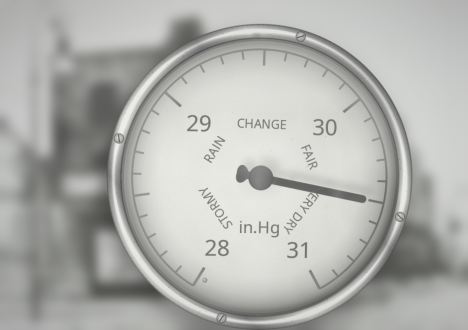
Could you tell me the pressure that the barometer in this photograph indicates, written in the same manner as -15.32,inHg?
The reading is 30.5,inHg
